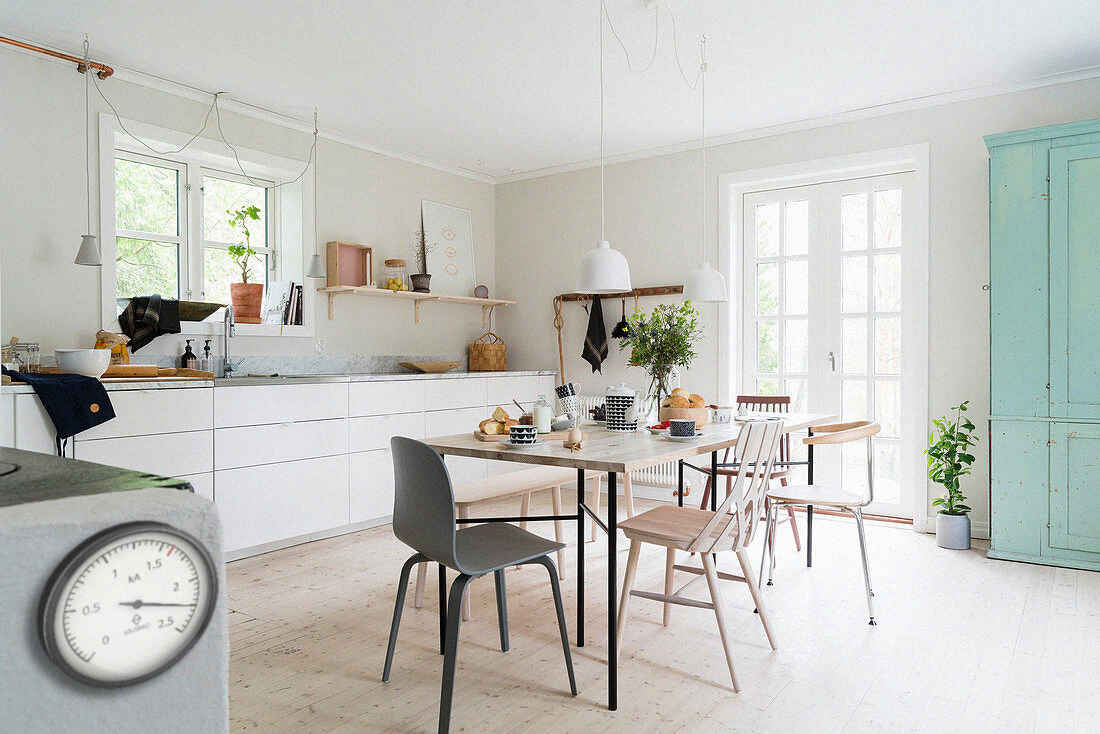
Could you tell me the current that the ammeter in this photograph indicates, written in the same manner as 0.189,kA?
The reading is 2.25,kA
